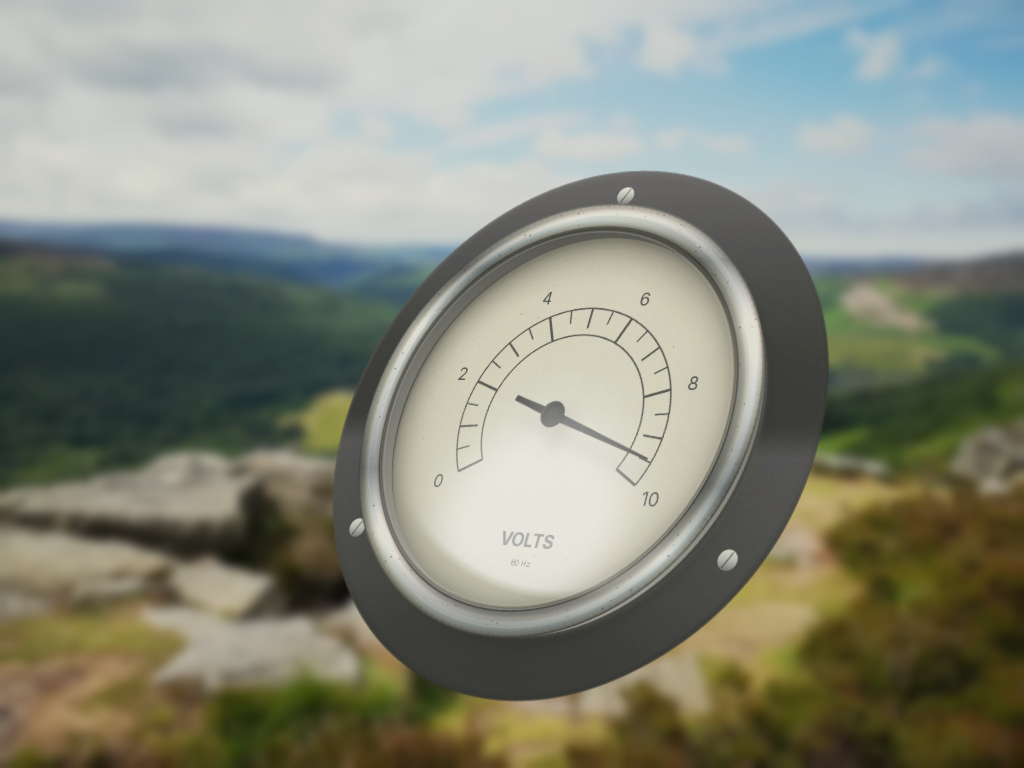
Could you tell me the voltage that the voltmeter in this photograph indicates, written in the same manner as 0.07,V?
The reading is 9.5,V
